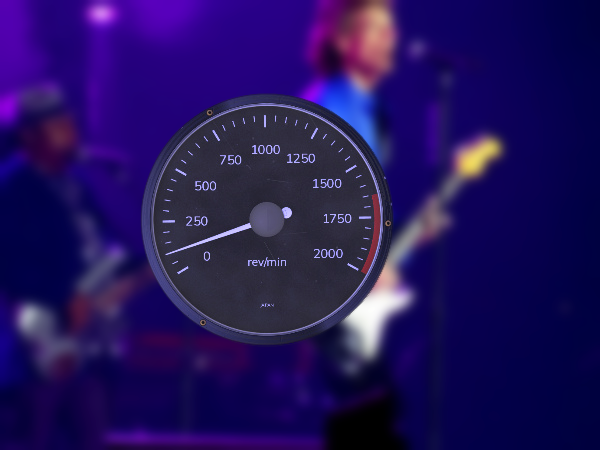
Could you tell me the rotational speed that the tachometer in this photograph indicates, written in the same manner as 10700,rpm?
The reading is 100,rpm
